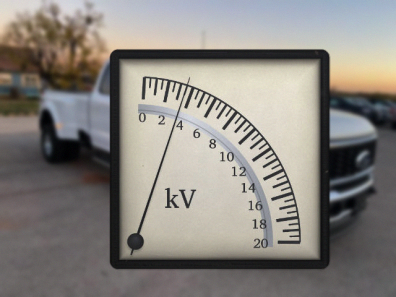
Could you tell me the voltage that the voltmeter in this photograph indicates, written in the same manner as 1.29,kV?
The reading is 3.5,kV
